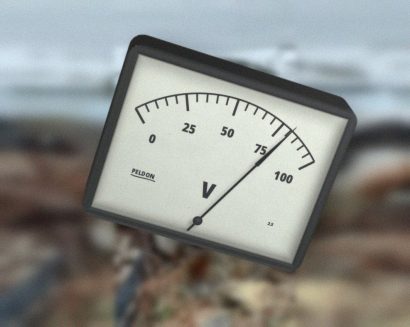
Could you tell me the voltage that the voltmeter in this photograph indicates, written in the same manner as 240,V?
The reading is 80,V
